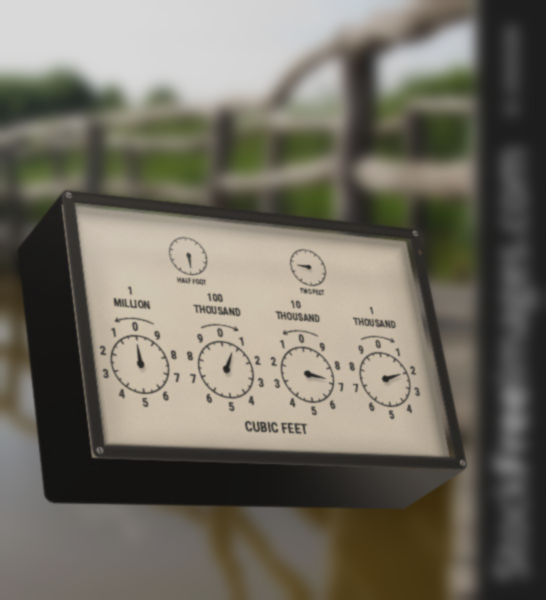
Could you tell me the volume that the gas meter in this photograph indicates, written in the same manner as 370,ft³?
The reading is 7200,ft³
